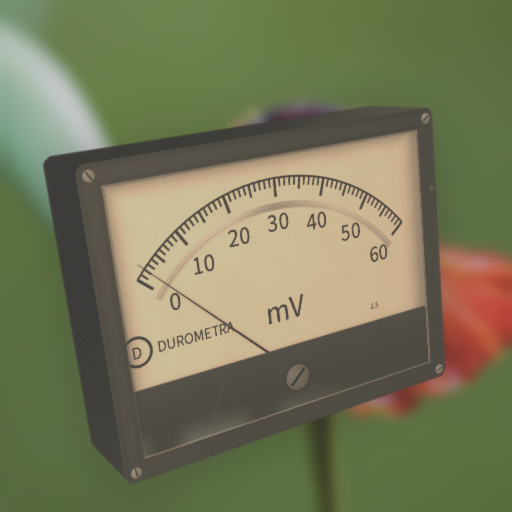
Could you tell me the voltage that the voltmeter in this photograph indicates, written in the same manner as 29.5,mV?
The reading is 2,mV
